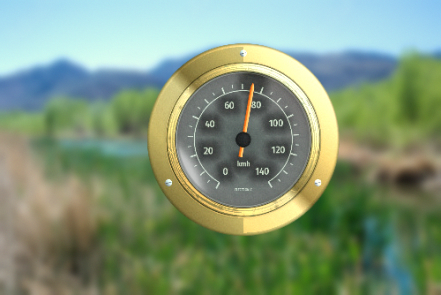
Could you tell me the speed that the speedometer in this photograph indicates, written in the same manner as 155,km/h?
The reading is 75,km/h
